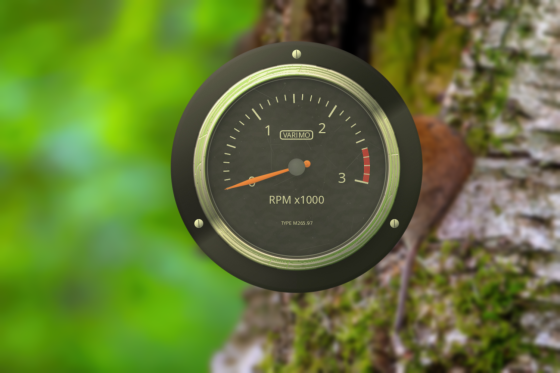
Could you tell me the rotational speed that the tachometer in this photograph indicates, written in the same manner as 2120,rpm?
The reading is 0,rpm
